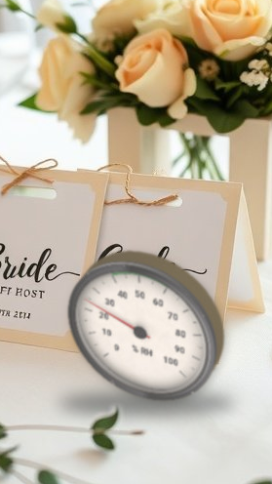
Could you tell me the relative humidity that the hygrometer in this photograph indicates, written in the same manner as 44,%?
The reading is 25,%
